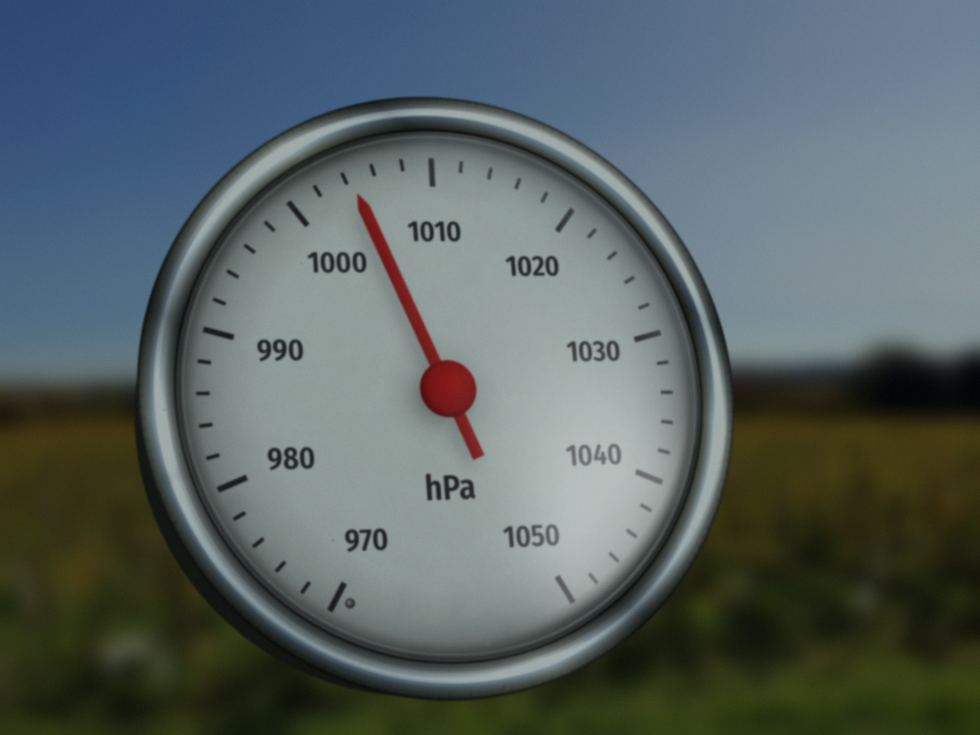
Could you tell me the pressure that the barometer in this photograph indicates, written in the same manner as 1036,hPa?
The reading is 1004,hPa
